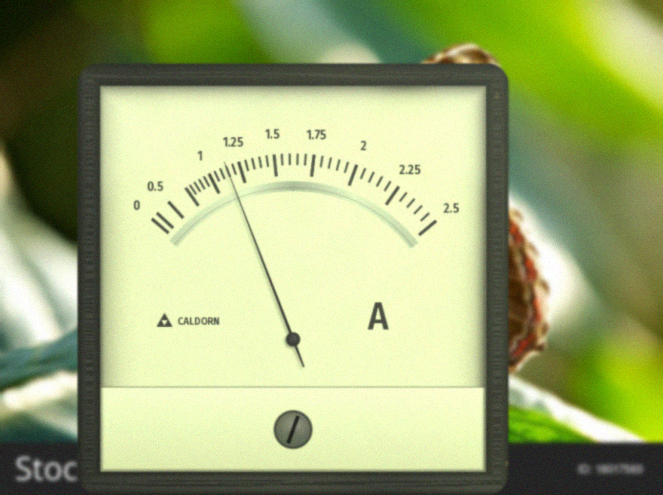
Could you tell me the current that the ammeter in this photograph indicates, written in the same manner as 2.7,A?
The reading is 1.15,A
